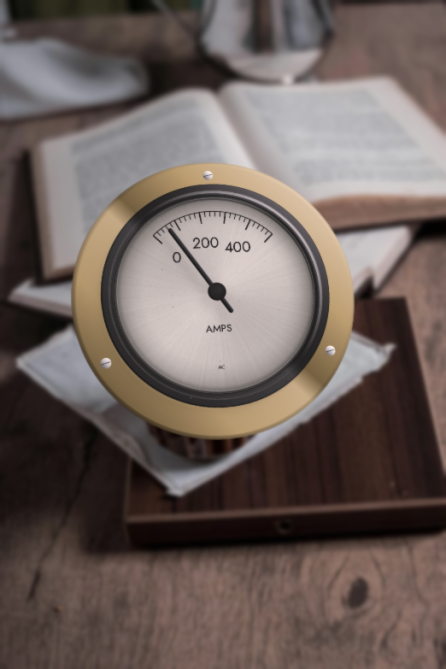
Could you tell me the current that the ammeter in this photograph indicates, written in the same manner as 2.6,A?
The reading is 60,A
